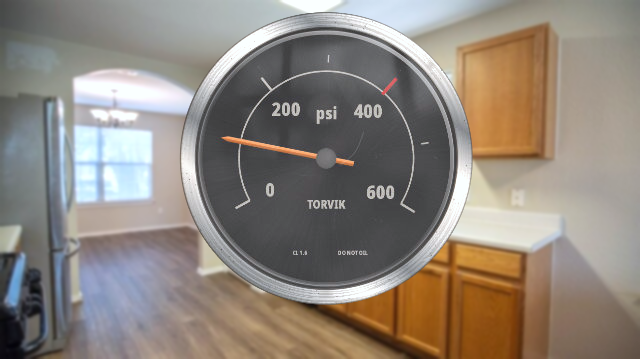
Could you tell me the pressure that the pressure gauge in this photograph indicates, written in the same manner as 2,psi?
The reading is 100,psi
